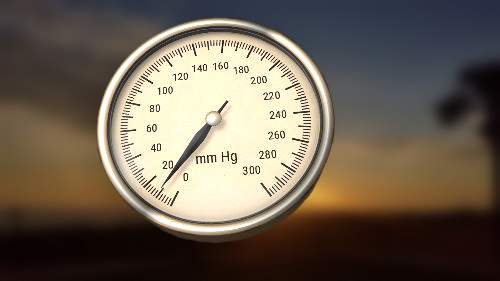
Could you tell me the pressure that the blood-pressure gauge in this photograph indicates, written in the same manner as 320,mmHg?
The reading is 10,mmHg
